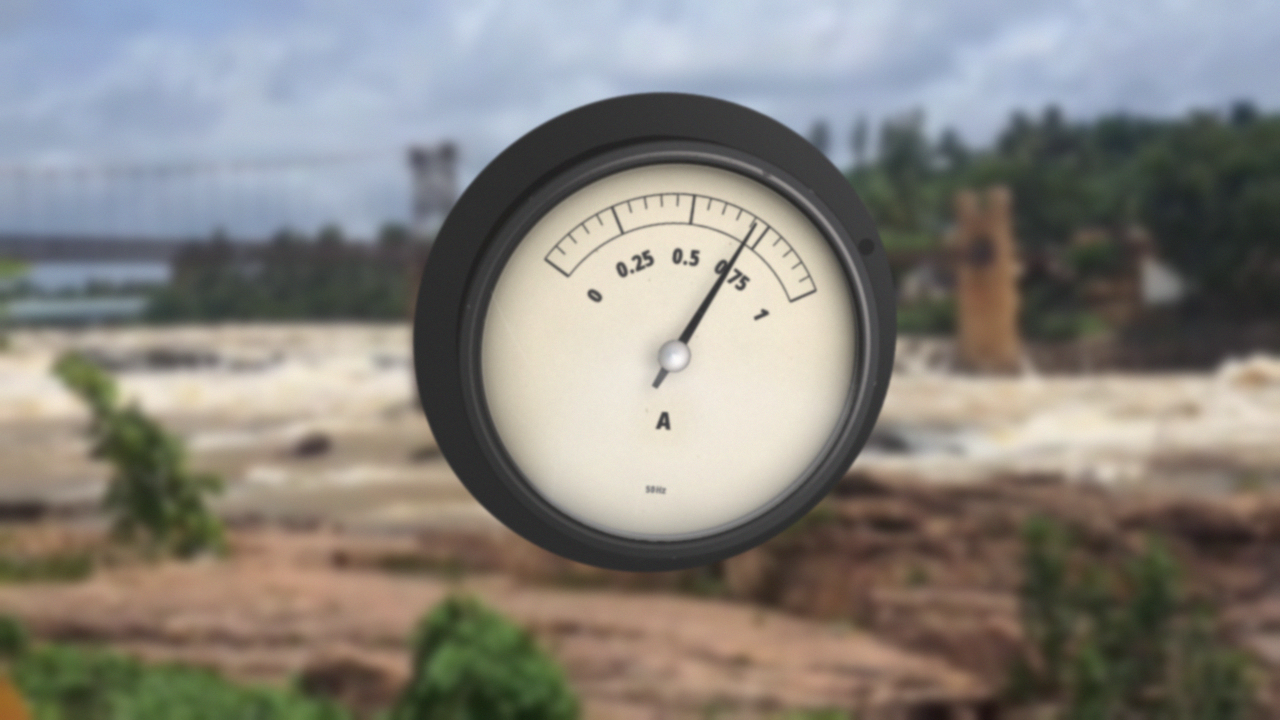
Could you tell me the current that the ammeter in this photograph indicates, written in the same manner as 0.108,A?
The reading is 0.7,A
